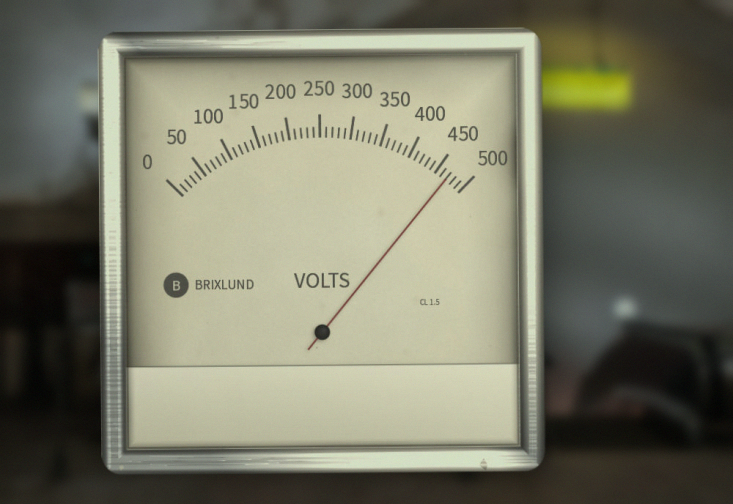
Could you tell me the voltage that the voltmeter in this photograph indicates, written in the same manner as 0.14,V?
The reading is 470,V
